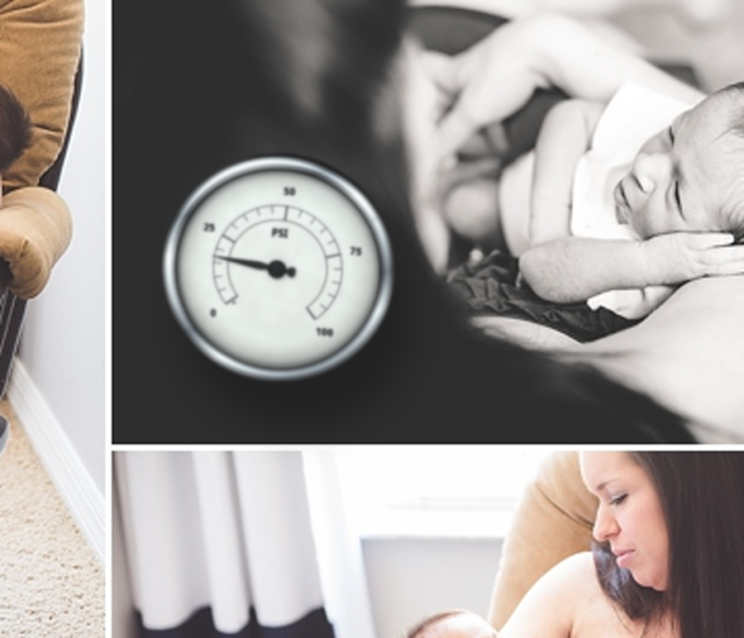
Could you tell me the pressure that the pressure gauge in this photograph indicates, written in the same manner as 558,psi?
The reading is 17.5,psi
